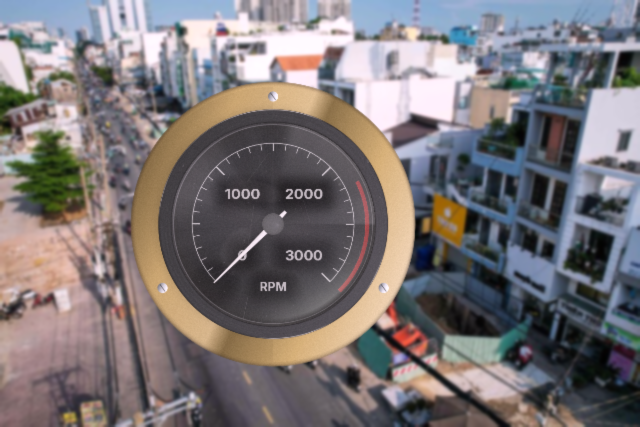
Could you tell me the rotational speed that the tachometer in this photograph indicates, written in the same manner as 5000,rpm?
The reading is 0,rpm
